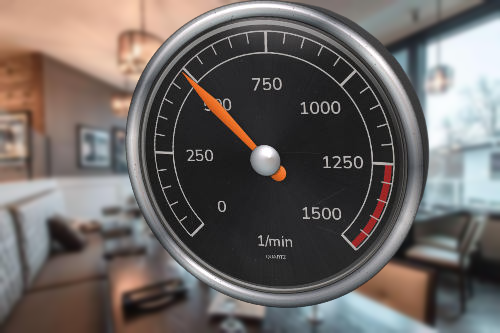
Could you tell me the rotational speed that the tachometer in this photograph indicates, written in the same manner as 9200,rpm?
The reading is 500,rpm
